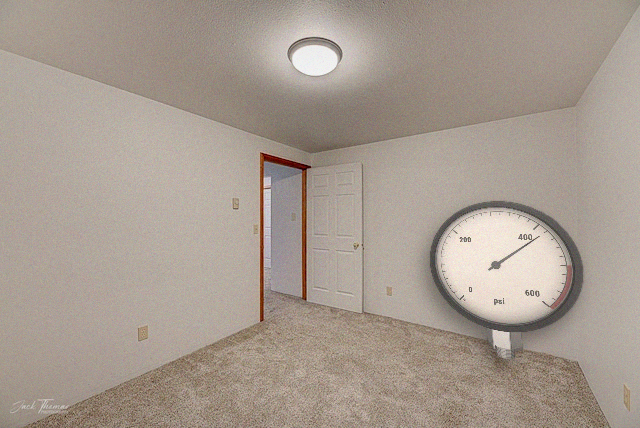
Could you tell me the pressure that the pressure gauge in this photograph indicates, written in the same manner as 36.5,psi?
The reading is 420,psi
